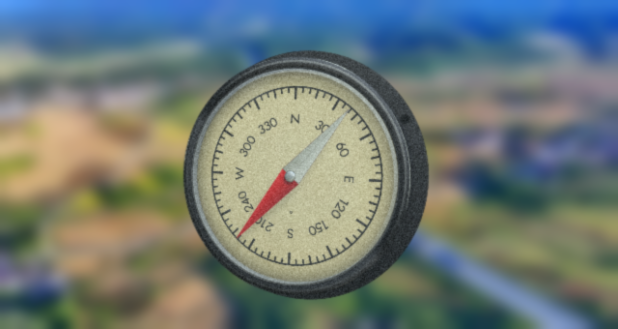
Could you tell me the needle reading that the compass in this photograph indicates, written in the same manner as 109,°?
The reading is 220,°
